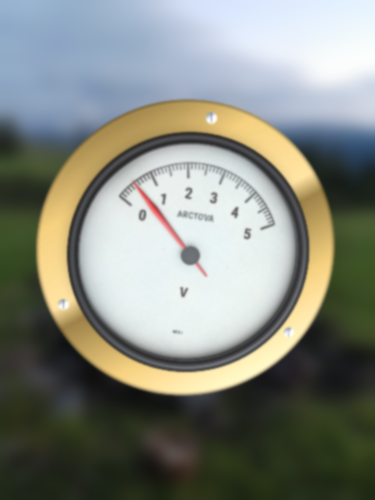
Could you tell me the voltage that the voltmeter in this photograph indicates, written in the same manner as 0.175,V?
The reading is 0.5,V
